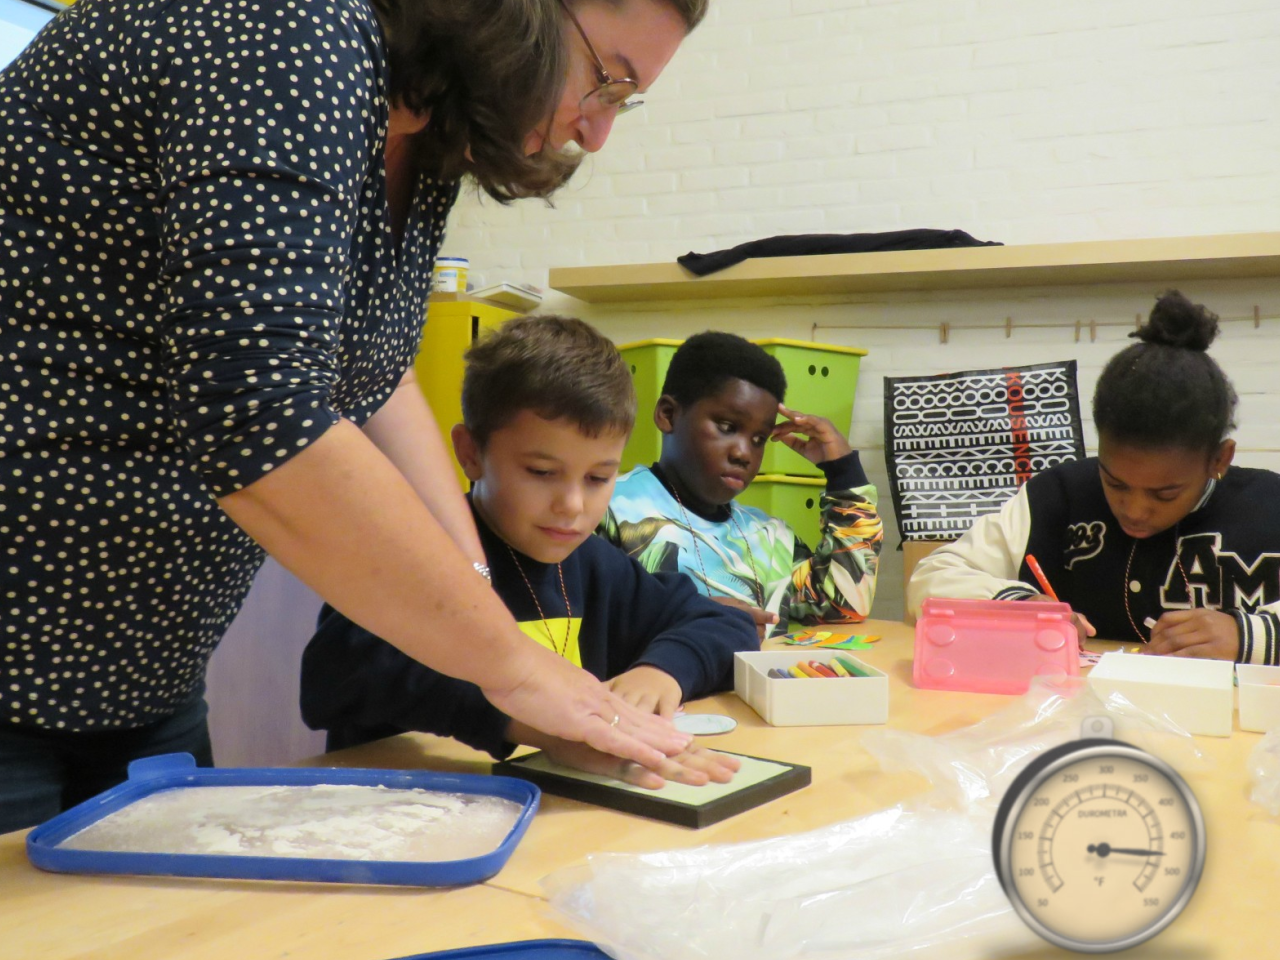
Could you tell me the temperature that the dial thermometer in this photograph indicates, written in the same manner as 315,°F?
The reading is 475,°F
